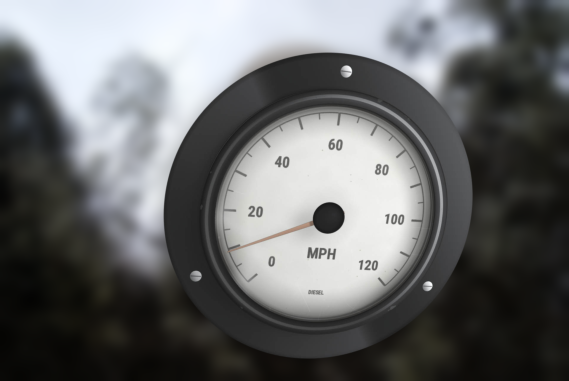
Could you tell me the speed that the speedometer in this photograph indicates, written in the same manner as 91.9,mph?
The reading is 10,mph
